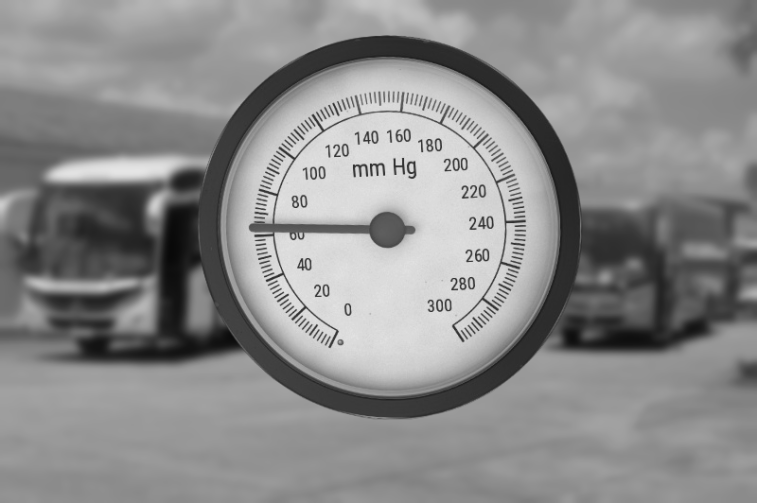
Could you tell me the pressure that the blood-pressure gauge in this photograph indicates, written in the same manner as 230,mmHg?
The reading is 64,mmHg
